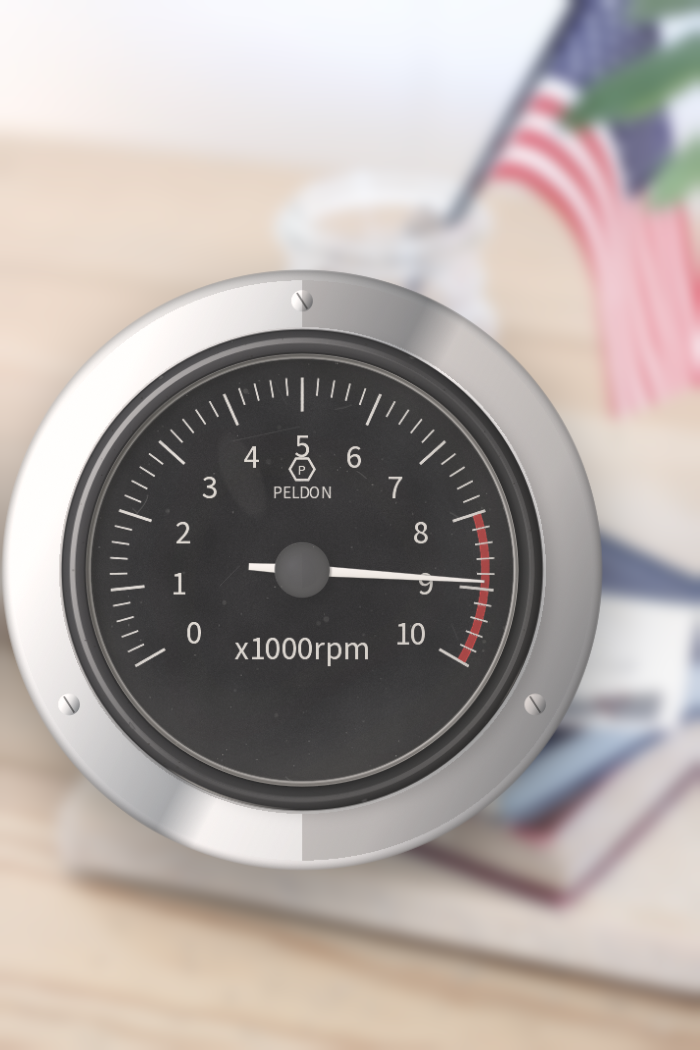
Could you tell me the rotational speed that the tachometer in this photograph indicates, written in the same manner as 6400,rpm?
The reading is 8900,rpm
